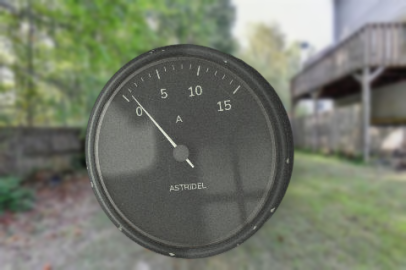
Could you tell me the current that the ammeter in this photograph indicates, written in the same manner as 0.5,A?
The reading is 1,A
